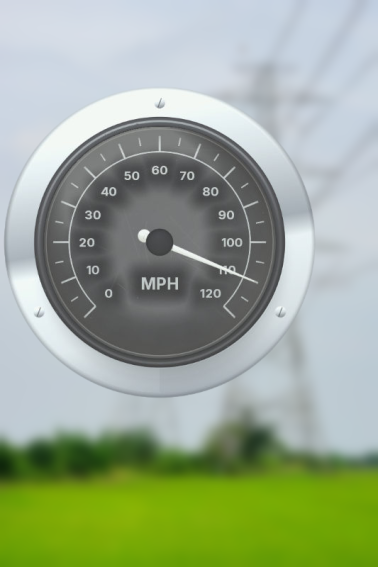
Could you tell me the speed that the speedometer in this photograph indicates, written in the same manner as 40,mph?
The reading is 110,mph
